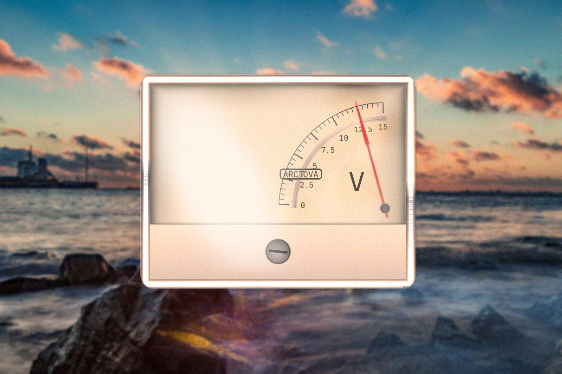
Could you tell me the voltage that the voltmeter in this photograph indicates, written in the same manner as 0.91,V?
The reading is 12.5,V
